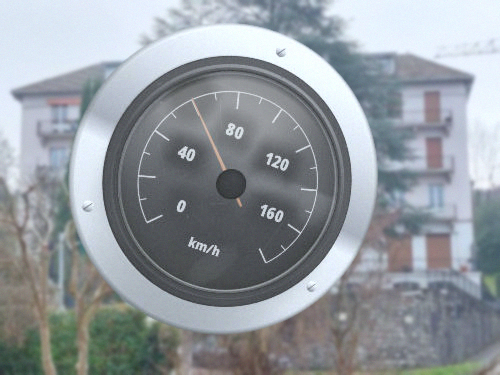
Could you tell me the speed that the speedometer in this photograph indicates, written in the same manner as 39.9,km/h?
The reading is 60,km/h
